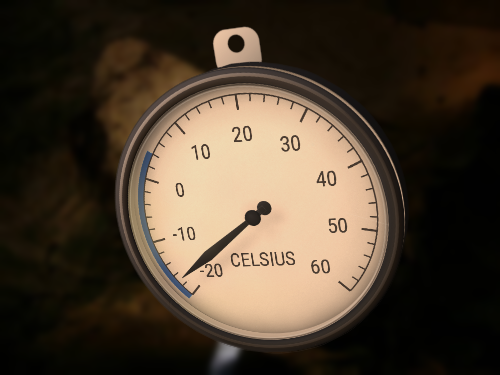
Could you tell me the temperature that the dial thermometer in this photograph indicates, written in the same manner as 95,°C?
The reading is -17,°C
